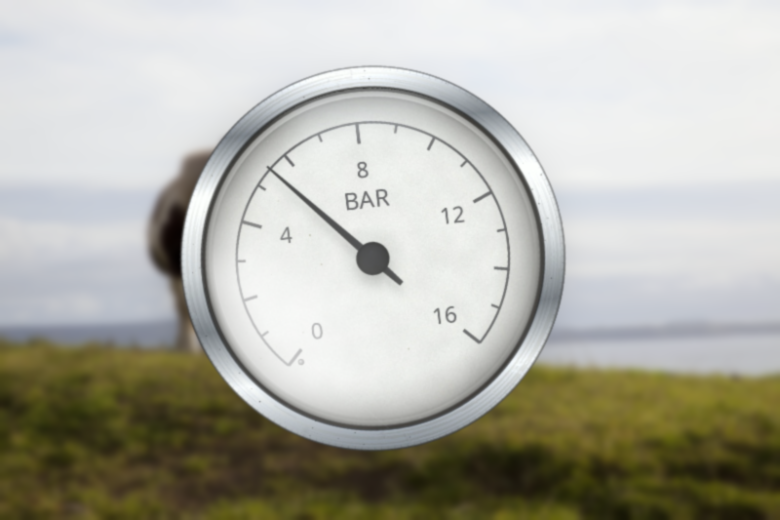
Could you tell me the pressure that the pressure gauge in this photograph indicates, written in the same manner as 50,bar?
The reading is 5.5,bar
